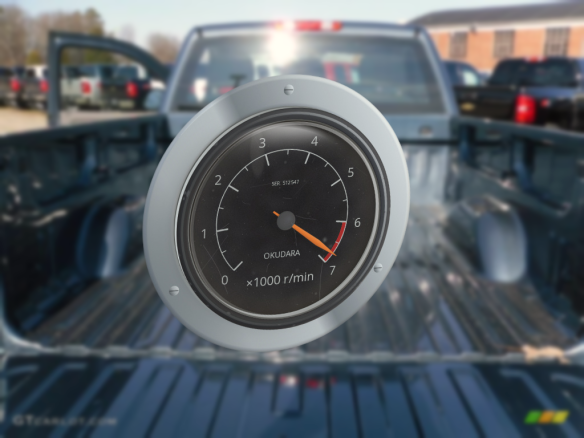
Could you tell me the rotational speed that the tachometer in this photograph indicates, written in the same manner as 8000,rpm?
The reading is 6750,rpm
